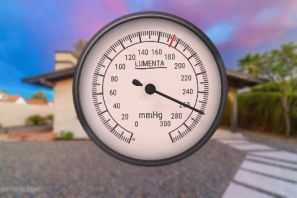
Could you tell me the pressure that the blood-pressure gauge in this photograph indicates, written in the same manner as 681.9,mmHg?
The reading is 260,mmHg
